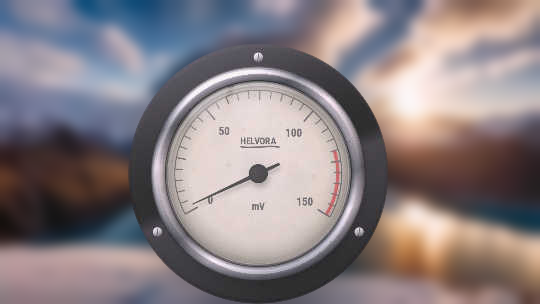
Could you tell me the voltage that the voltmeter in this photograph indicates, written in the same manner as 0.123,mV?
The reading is 2.5,mV
